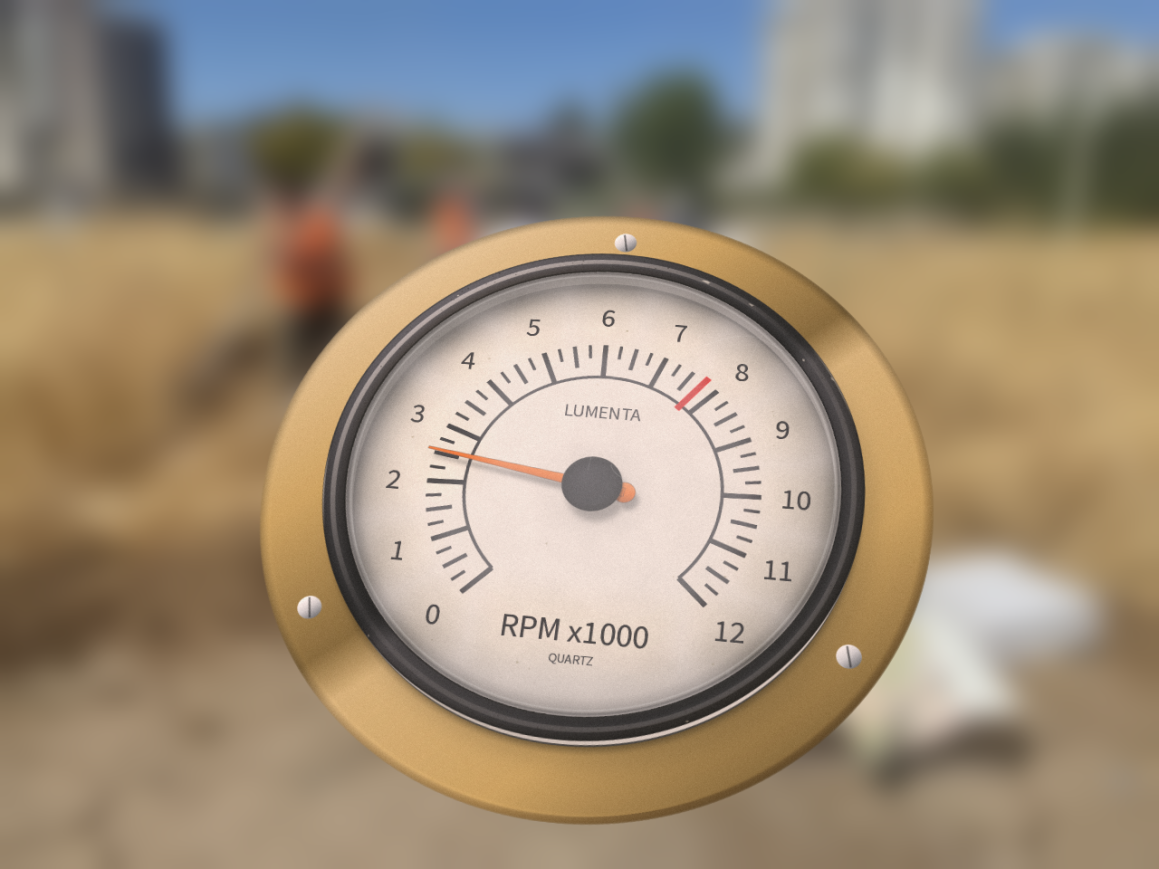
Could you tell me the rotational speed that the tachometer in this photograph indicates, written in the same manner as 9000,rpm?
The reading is 2500,rpm
